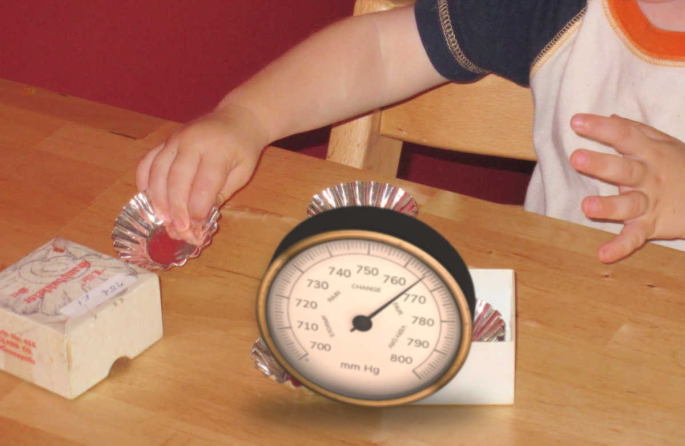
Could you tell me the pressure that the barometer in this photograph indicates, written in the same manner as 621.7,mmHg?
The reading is 765,mmHg
